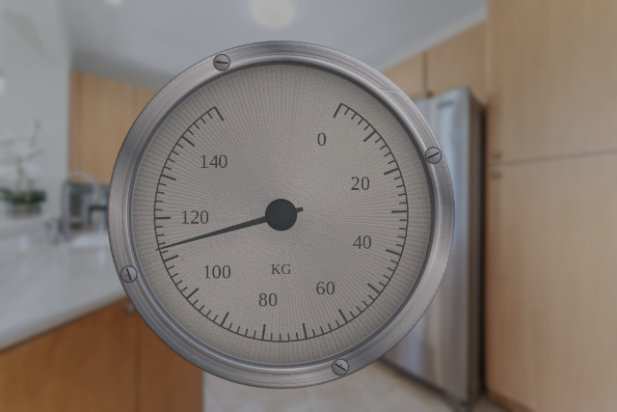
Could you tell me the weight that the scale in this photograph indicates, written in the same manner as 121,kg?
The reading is 113,kg
